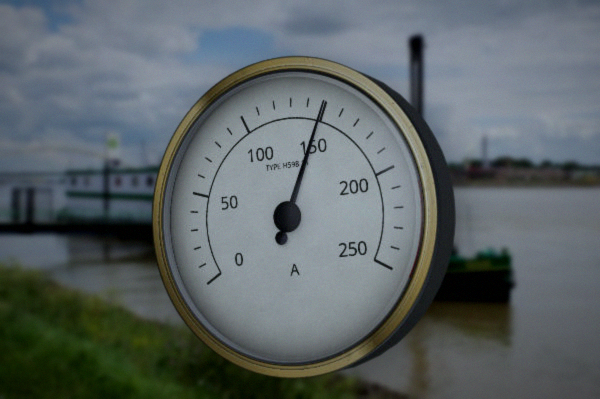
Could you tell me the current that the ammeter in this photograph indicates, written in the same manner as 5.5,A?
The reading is 150,A
